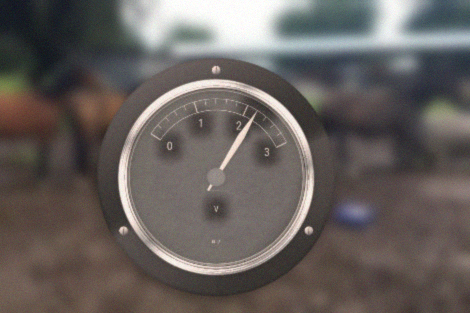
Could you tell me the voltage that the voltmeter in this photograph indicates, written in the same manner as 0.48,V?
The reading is 2.2,V
